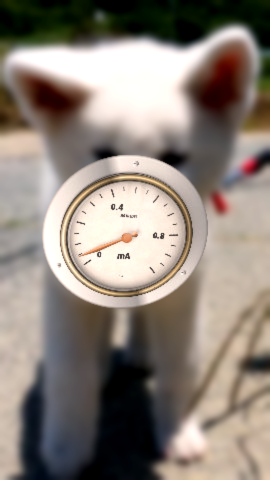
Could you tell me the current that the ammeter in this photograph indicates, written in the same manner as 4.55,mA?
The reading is 0.05,mA
